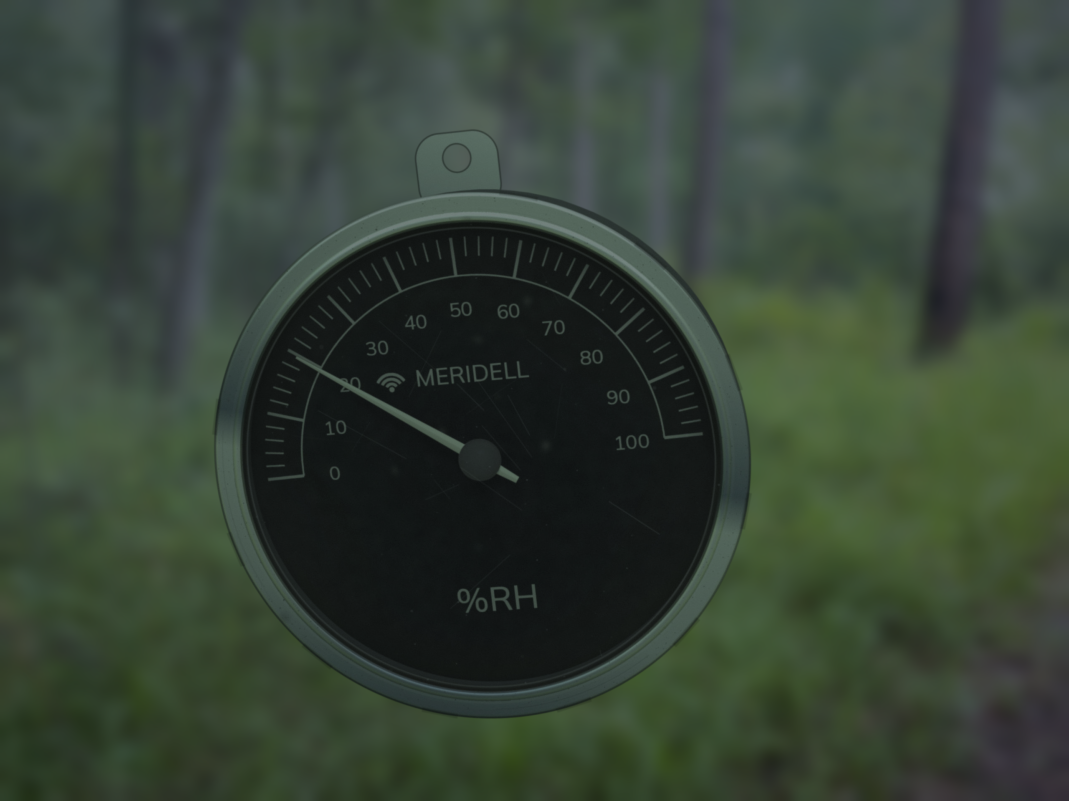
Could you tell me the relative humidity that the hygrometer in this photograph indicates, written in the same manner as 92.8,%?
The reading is 20,%
